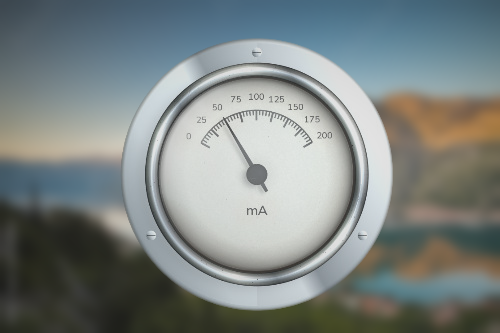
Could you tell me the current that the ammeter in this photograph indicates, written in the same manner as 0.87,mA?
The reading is 50,mA
